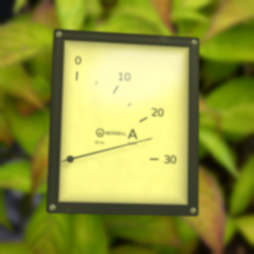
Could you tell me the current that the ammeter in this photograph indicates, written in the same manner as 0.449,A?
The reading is 25,A
